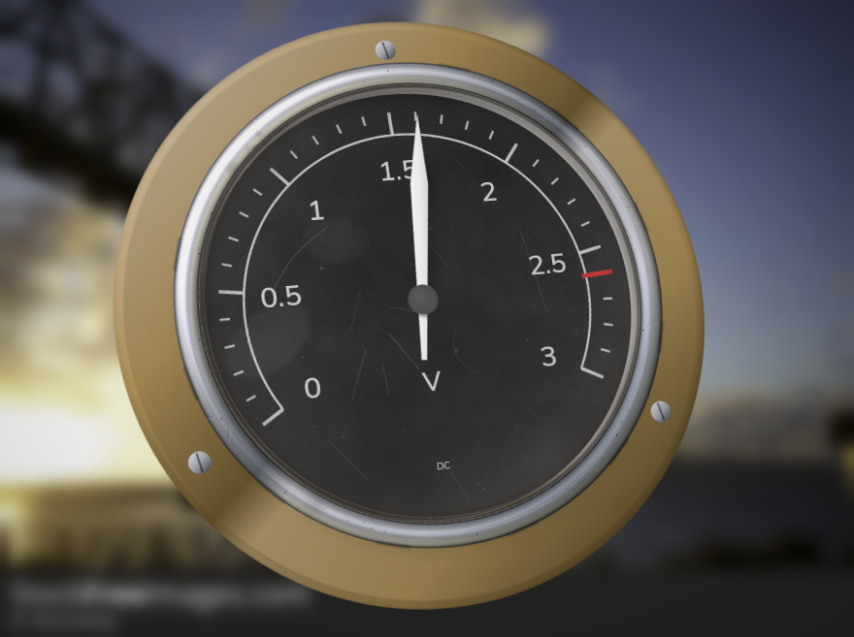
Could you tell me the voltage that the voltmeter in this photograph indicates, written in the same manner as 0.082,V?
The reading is 1.6,V
